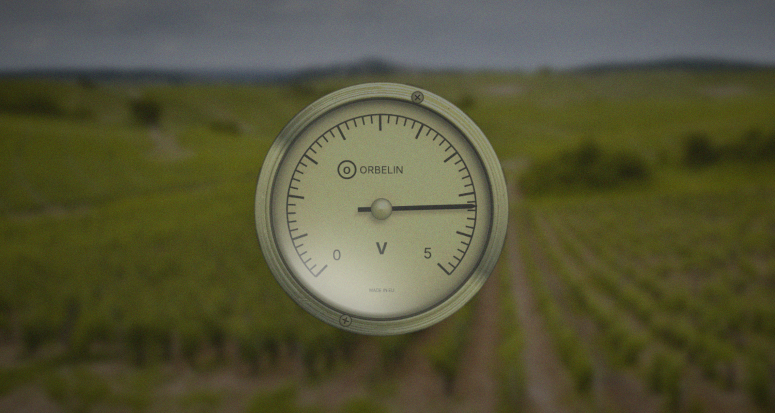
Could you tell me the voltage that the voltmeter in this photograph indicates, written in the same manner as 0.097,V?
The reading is 4.15,V
